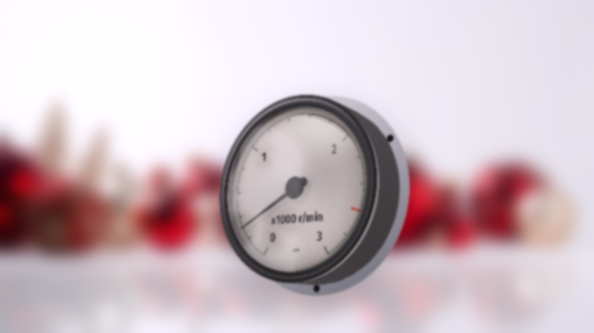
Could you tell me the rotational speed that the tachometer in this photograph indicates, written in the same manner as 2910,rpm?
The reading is 300,rpm
